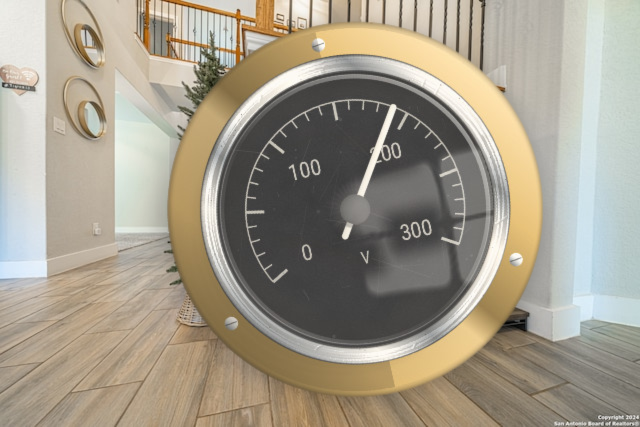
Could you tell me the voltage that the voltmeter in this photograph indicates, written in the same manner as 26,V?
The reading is 190,V
